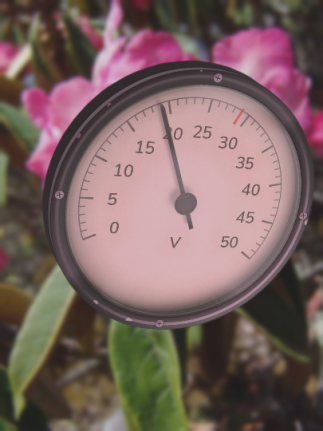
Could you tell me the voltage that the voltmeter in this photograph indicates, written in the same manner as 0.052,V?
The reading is 19,V
